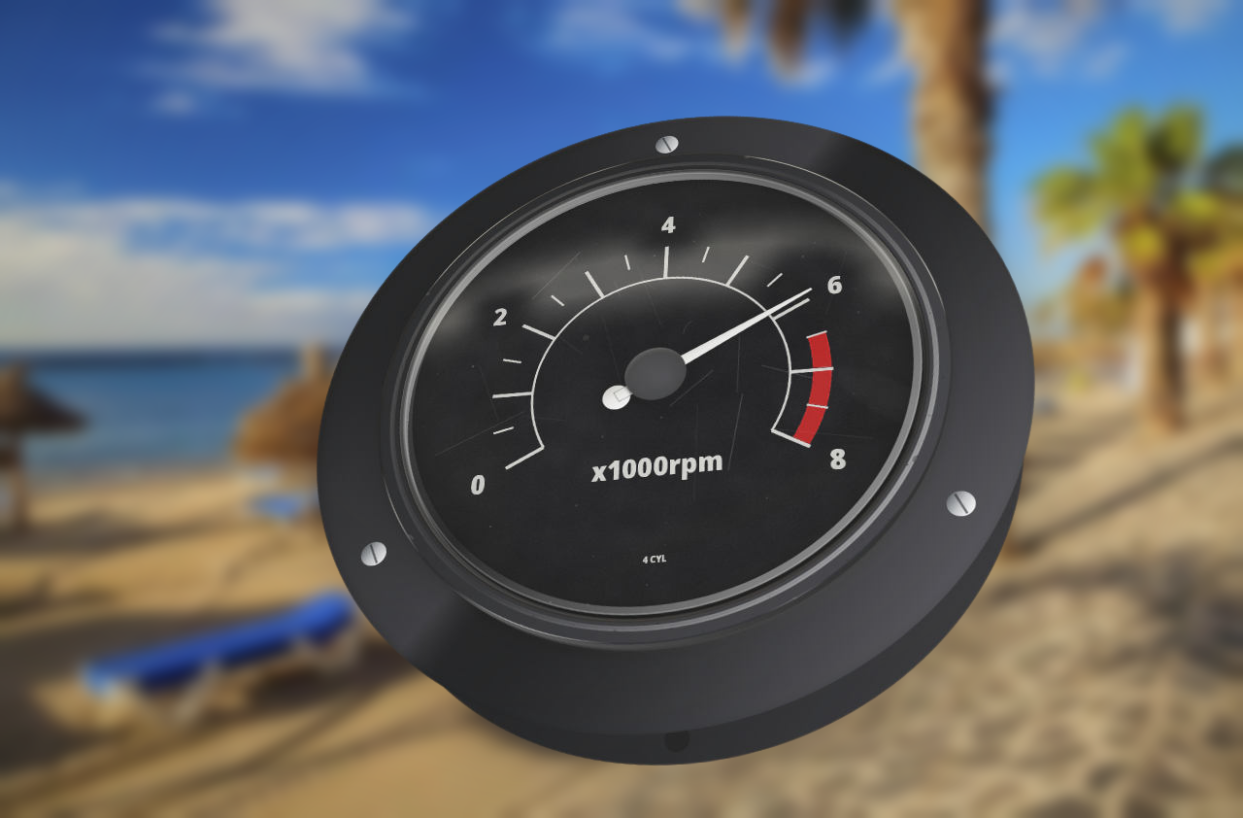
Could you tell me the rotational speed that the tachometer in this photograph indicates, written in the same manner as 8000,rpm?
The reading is 6000,rpm
